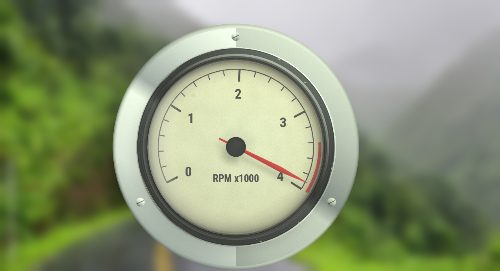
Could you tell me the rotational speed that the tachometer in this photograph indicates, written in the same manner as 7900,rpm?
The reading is 3900,rpm
